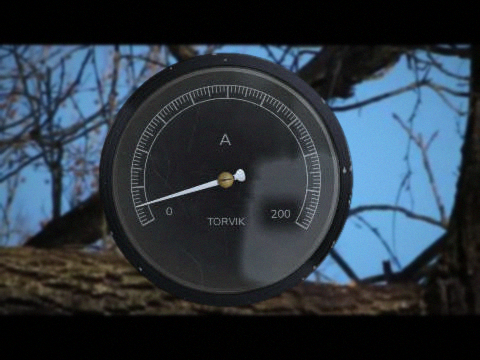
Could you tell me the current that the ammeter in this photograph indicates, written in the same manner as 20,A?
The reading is 10,A
